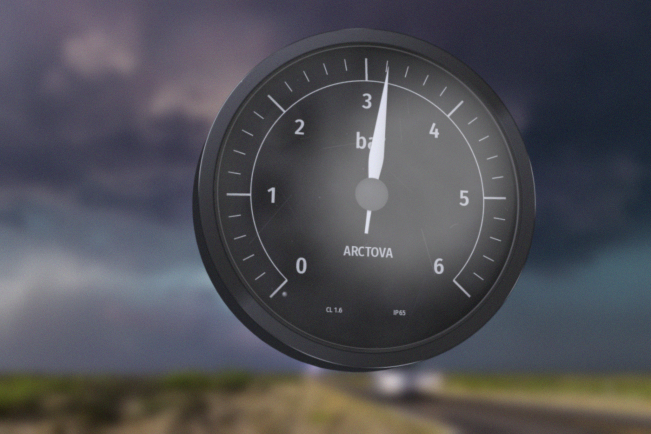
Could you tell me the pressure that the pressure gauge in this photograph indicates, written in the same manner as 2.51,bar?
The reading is 3.2,bar
